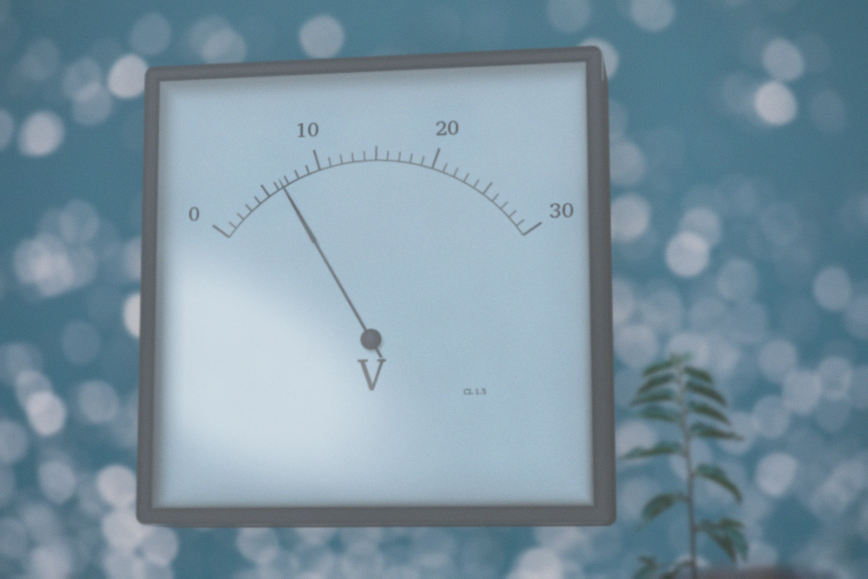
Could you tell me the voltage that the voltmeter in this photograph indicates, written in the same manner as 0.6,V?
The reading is 6.5,V
